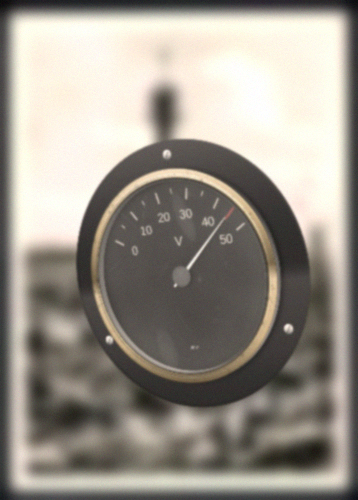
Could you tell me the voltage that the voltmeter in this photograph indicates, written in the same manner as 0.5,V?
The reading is 45,V
